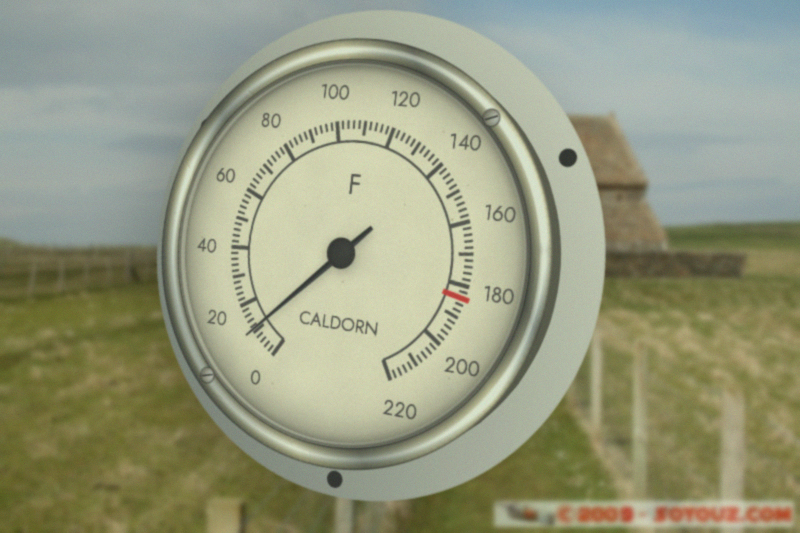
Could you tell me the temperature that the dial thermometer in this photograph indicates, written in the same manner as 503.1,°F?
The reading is 10,°F
